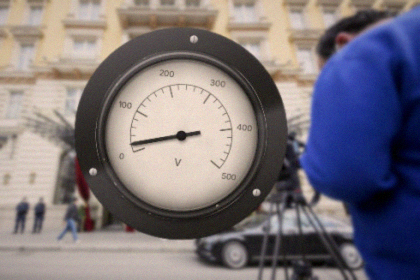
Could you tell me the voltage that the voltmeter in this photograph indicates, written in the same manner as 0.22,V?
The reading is 20,V
